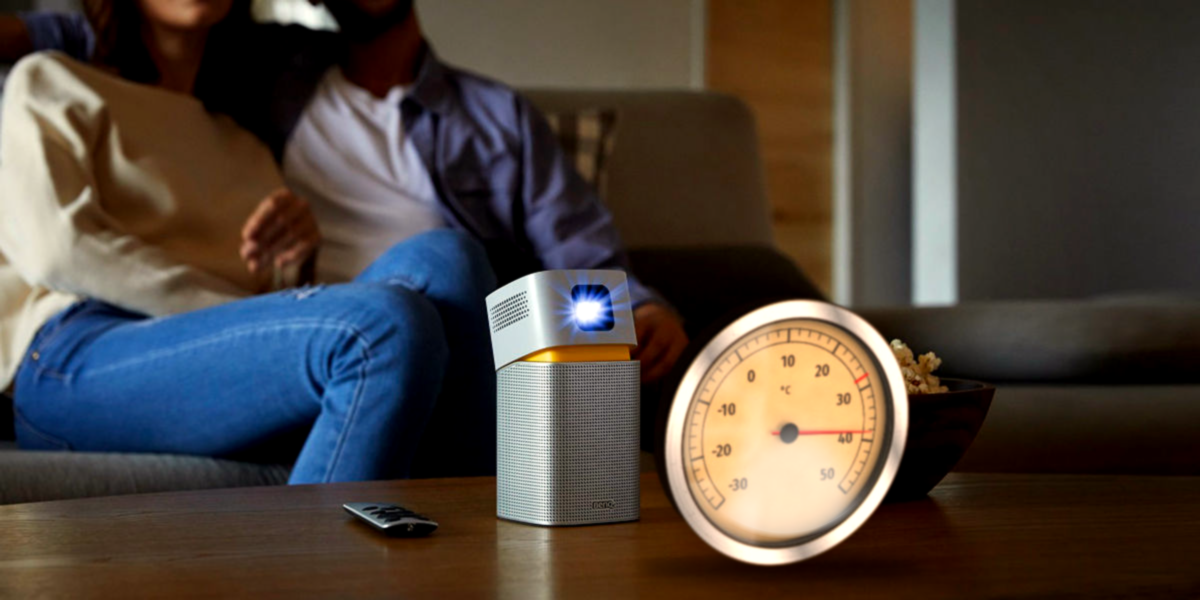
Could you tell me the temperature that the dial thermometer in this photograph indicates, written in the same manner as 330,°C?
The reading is 38,°C
